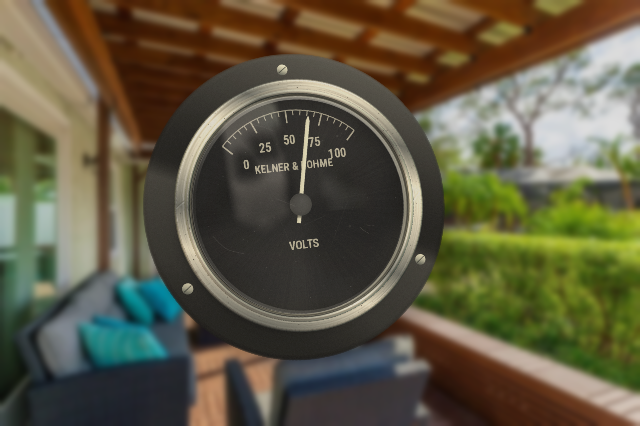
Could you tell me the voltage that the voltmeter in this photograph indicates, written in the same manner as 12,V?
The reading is 65,V
